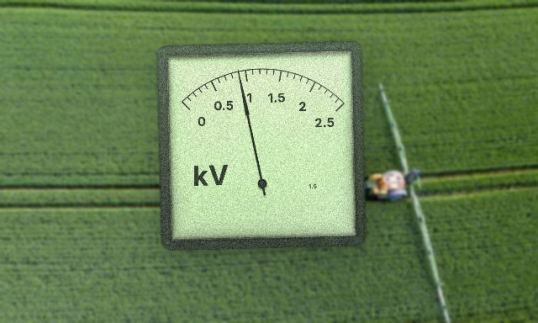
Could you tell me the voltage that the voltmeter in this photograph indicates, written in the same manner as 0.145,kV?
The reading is 0.9,kV
